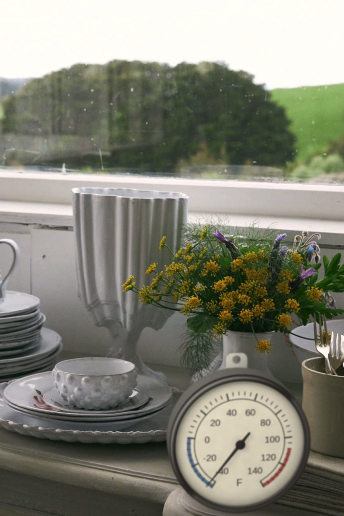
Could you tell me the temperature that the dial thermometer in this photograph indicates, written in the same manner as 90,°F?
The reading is -36,°F
